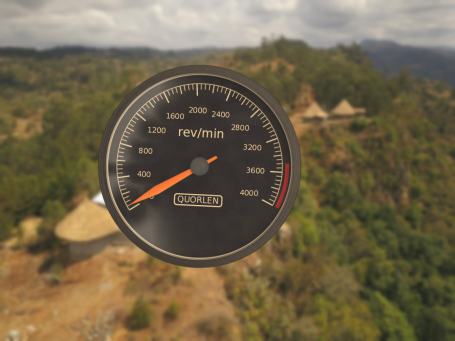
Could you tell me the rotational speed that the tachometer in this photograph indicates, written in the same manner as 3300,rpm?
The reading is 50,rpm
